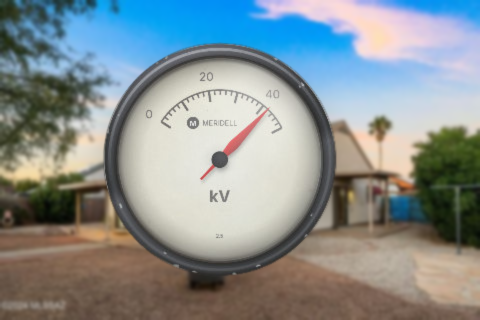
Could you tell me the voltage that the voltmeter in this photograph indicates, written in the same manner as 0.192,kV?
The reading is 42,kV
